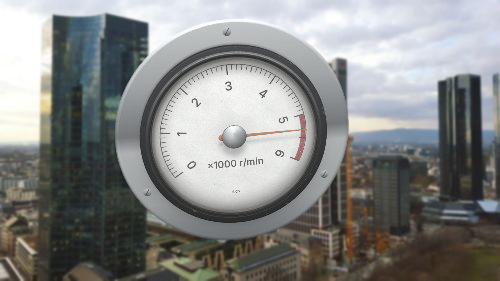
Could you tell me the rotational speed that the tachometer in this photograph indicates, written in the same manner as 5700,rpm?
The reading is 5300,rpm
